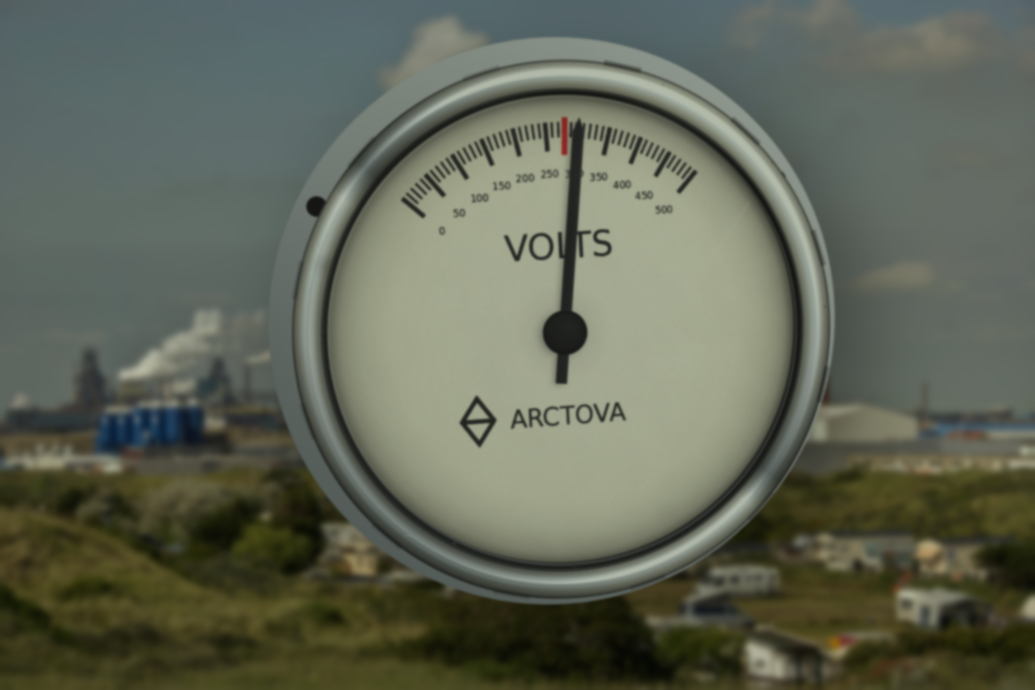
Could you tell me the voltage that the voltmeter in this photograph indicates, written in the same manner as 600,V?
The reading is 300,V
